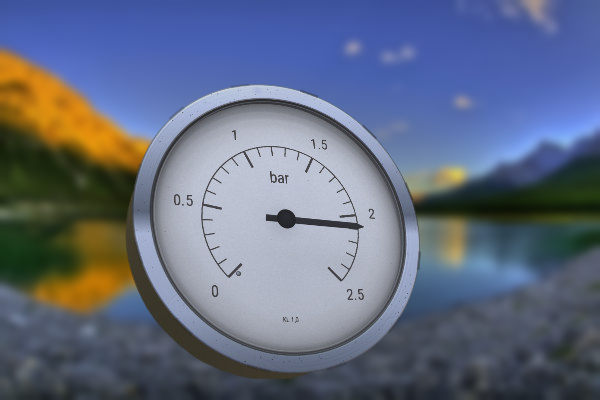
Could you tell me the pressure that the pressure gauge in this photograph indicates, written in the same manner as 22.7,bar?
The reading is 2.1,bar
